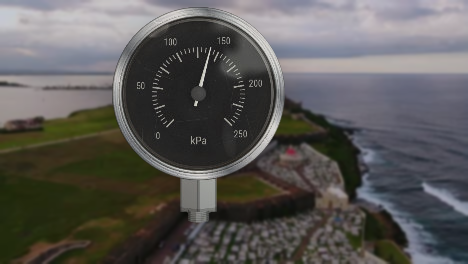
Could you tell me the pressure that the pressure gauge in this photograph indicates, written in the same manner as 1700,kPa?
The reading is 140,kPa
